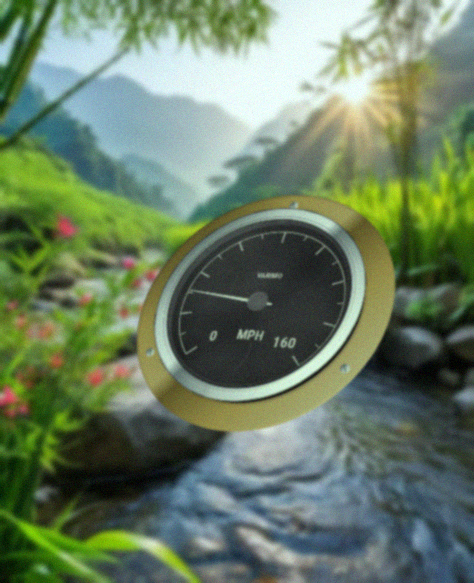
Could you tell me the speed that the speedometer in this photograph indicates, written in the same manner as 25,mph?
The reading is 30,mph
